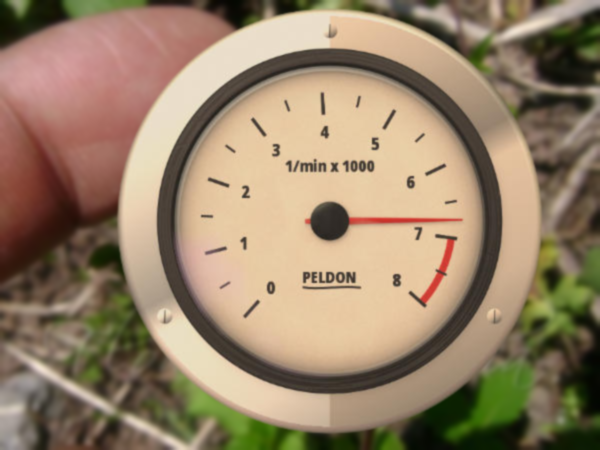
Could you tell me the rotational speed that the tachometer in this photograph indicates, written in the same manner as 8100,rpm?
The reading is 6750,rpm
